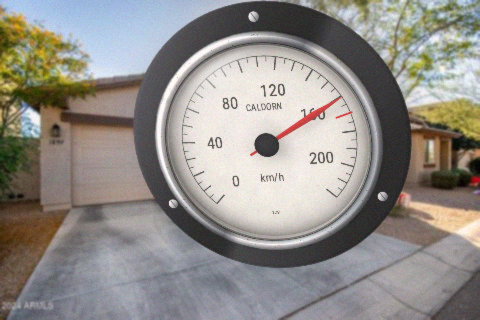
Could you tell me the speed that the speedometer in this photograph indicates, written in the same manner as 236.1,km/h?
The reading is 160,km/h
